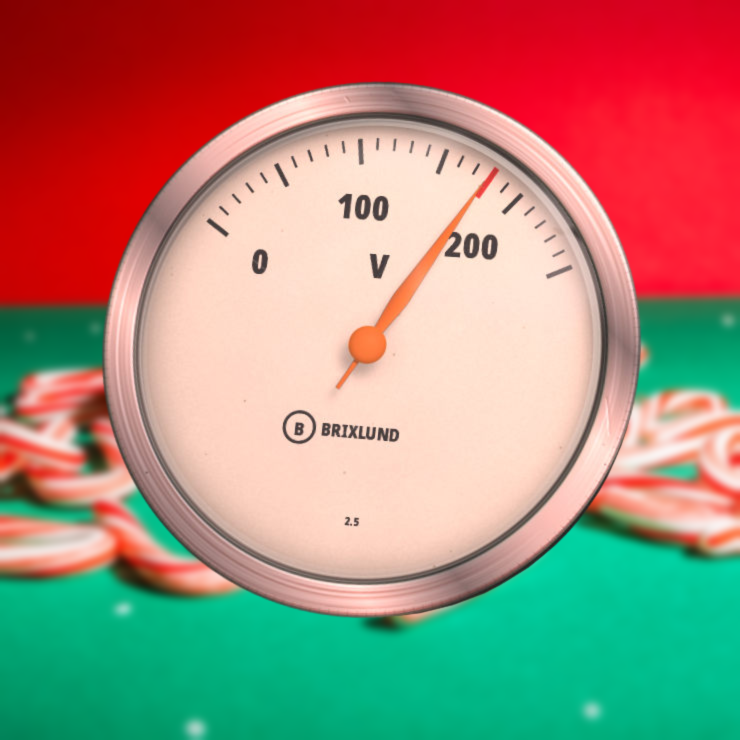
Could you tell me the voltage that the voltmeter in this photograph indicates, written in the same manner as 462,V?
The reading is 180,V
